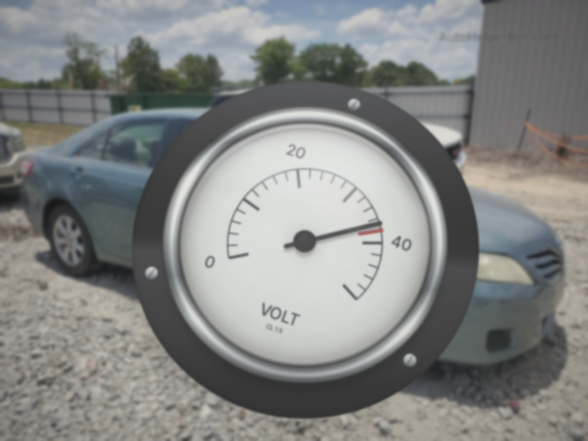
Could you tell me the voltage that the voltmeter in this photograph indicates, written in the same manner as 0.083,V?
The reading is 37,V
